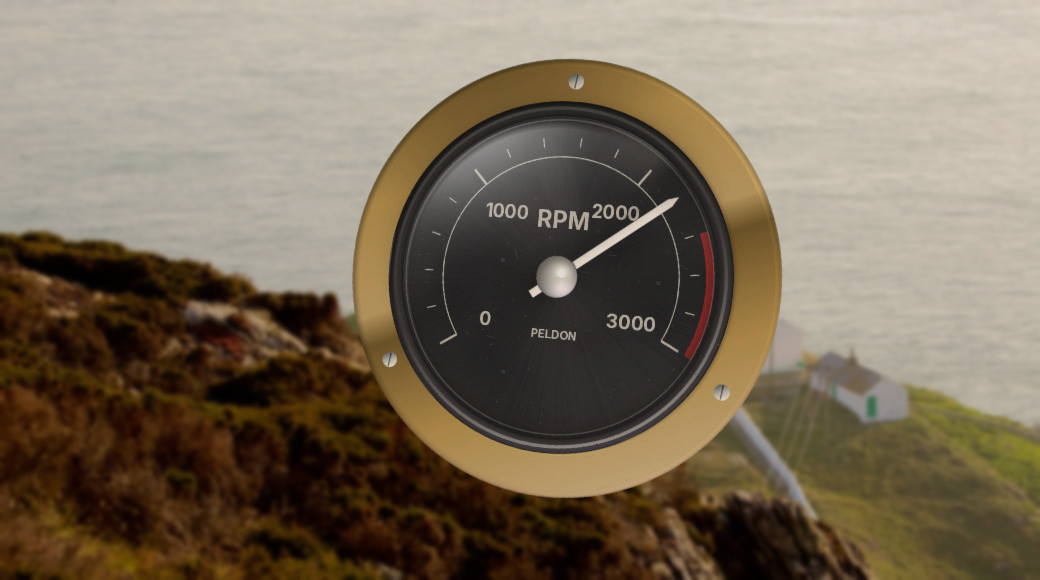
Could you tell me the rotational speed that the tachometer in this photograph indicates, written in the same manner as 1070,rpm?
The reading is 2200,rpm
